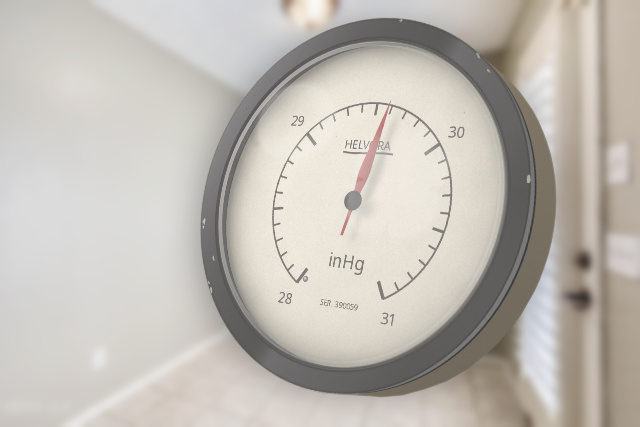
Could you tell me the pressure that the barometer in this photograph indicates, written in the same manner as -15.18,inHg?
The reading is 29.6,inHg
